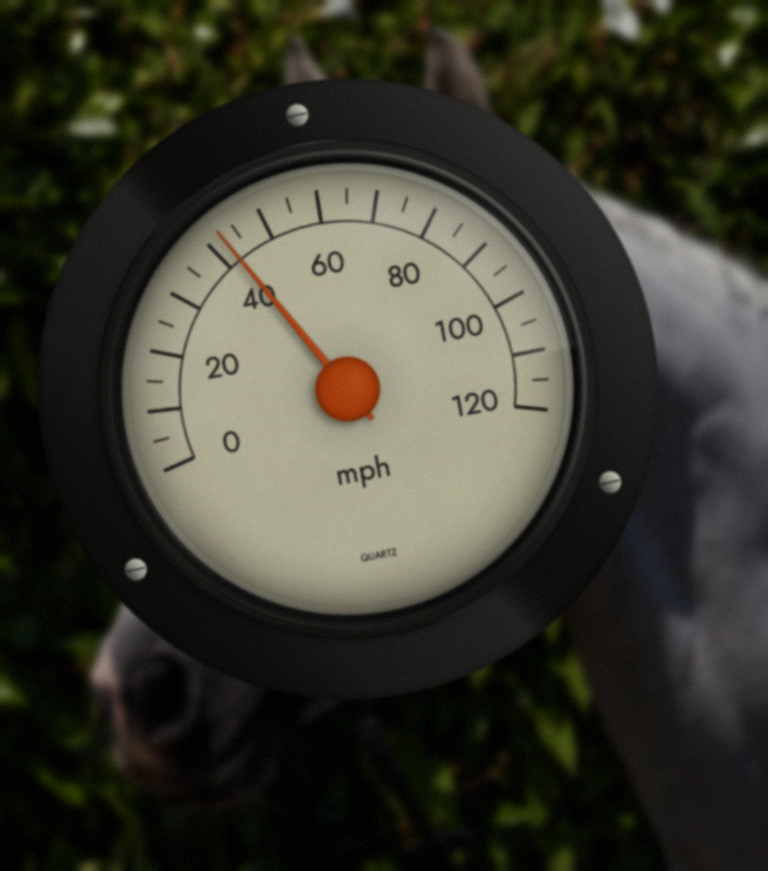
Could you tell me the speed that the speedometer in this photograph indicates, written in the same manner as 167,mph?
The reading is 42.5,mph
